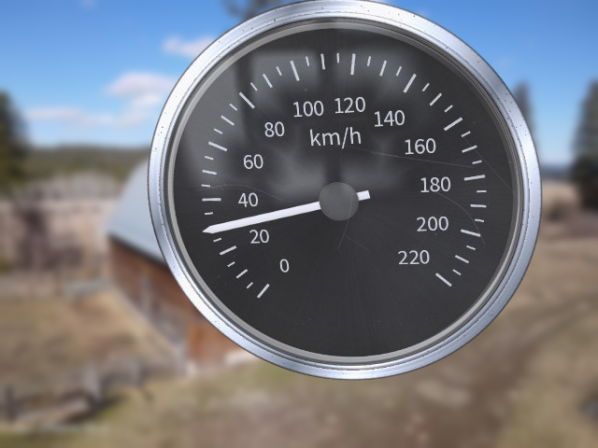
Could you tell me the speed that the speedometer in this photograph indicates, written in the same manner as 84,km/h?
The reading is 30,km/h
